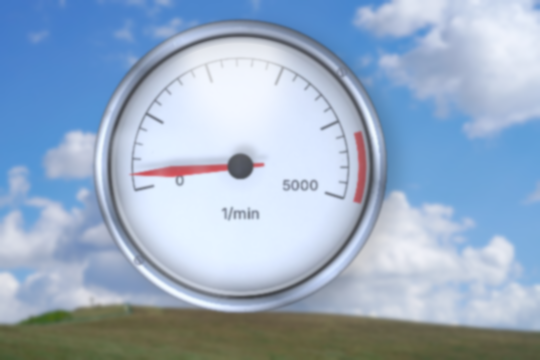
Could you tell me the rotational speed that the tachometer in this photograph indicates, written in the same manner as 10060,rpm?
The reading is 200,rpm
